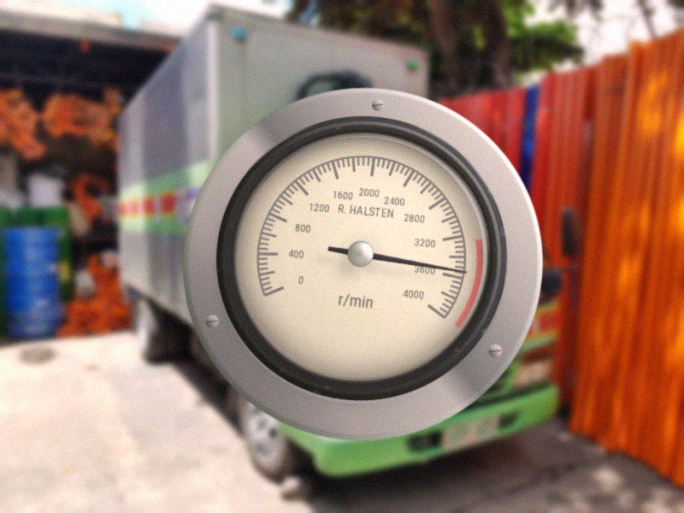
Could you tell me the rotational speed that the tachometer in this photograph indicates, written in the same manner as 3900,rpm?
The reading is 3550,rpm
